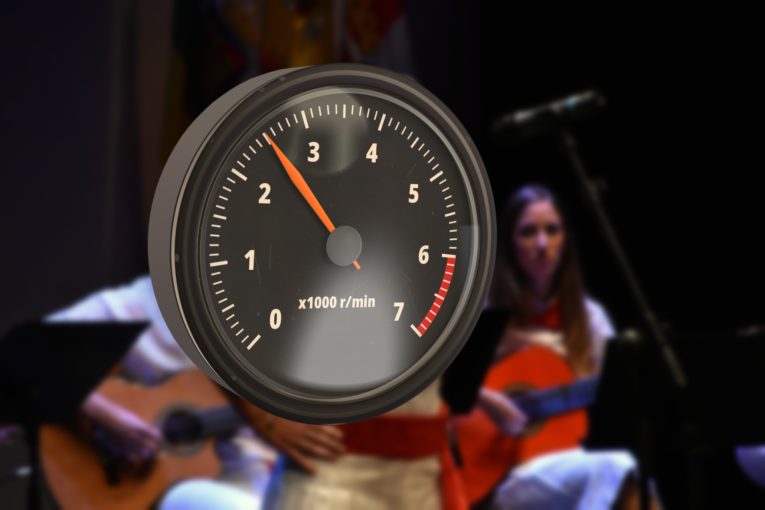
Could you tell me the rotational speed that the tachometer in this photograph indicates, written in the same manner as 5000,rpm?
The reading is 2500,rpm
